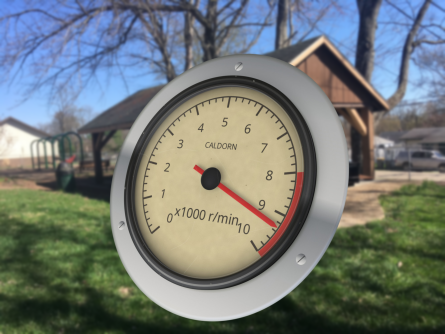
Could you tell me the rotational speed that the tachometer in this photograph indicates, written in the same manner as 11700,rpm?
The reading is 9300,rpm
